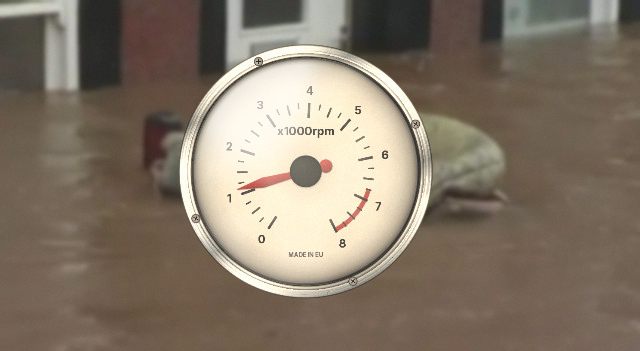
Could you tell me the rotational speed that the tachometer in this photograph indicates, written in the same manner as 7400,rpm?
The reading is 1125,rpm
